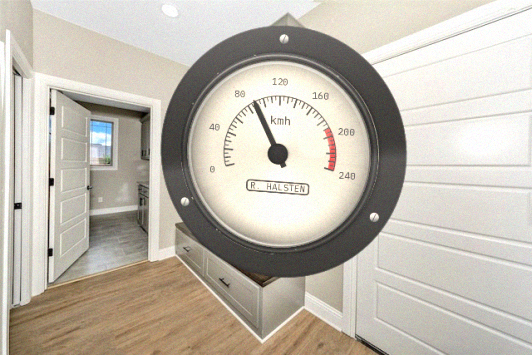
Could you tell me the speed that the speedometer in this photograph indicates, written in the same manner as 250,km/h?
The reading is 90,km/h
